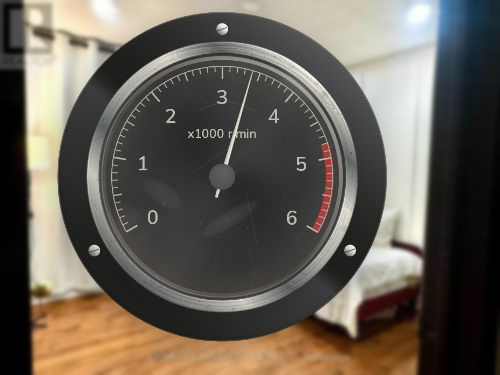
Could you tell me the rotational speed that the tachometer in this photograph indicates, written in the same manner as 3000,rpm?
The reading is 3400,rpm
